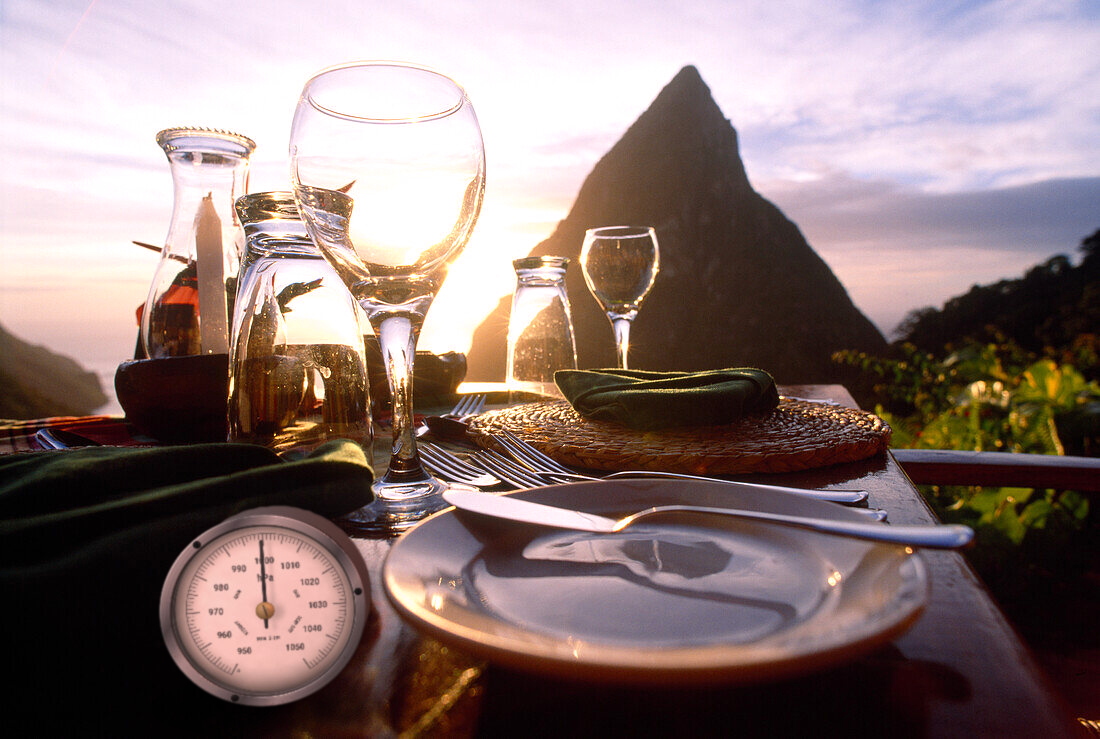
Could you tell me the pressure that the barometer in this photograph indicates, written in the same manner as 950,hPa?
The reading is 1000,hPa
